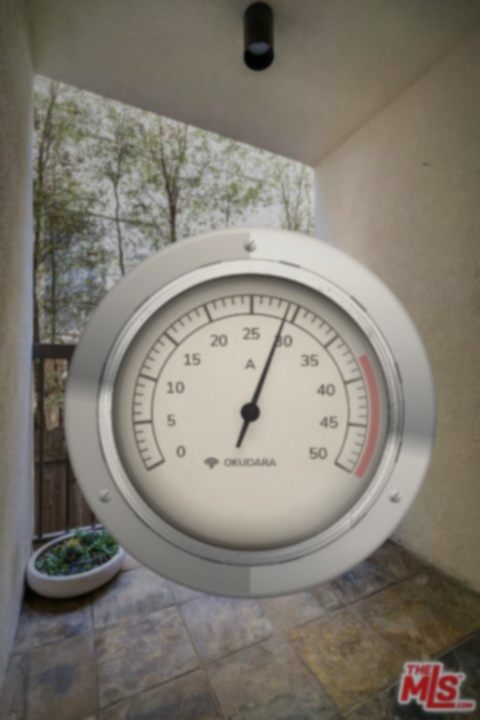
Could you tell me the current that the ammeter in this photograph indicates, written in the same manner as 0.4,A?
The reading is 29,A
